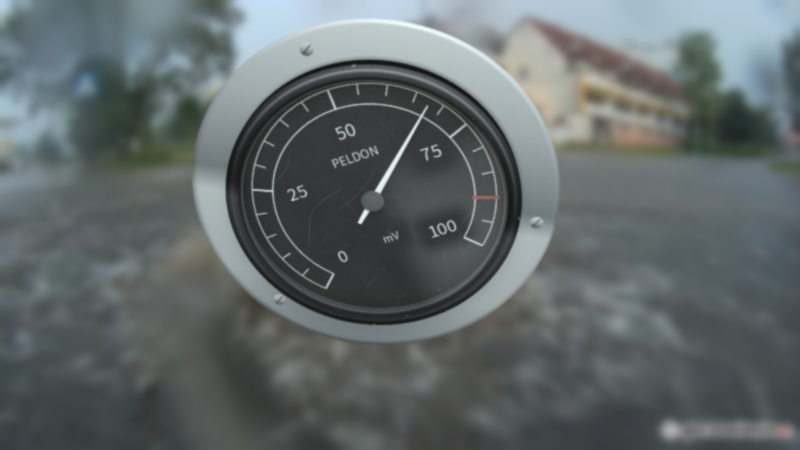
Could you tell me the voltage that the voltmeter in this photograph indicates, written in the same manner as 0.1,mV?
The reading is 67.5,mV
